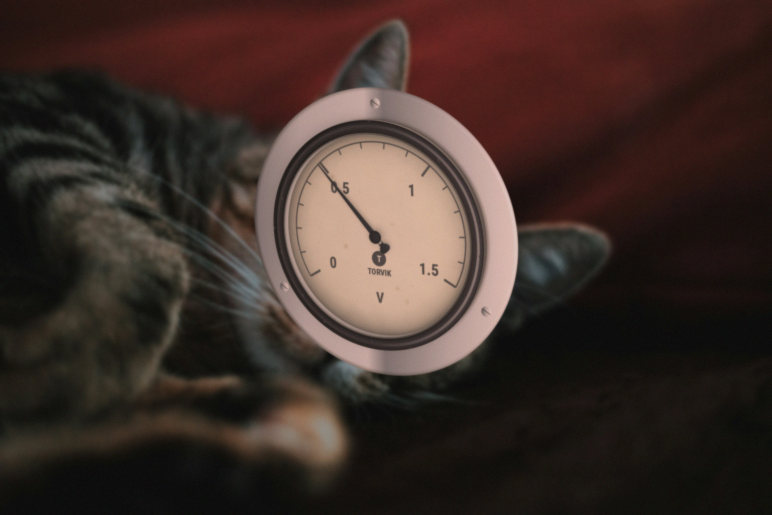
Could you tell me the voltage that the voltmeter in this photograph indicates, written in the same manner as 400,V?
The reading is 0.5,V
